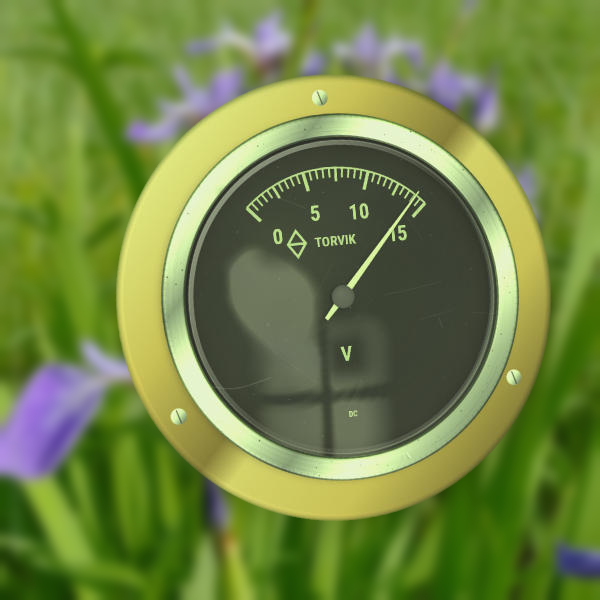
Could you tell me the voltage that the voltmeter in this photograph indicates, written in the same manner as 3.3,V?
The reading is 14,V
